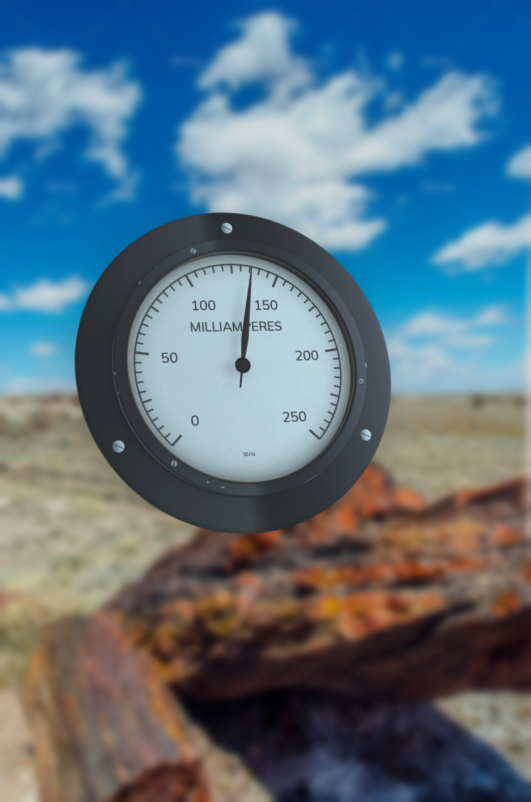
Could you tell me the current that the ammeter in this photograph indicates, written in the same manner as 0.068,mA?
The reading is 135,mA
